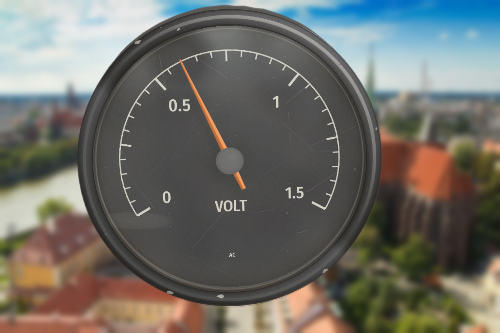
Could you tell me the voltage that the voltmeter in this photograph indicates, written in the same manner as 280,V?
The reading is 0.6,V
